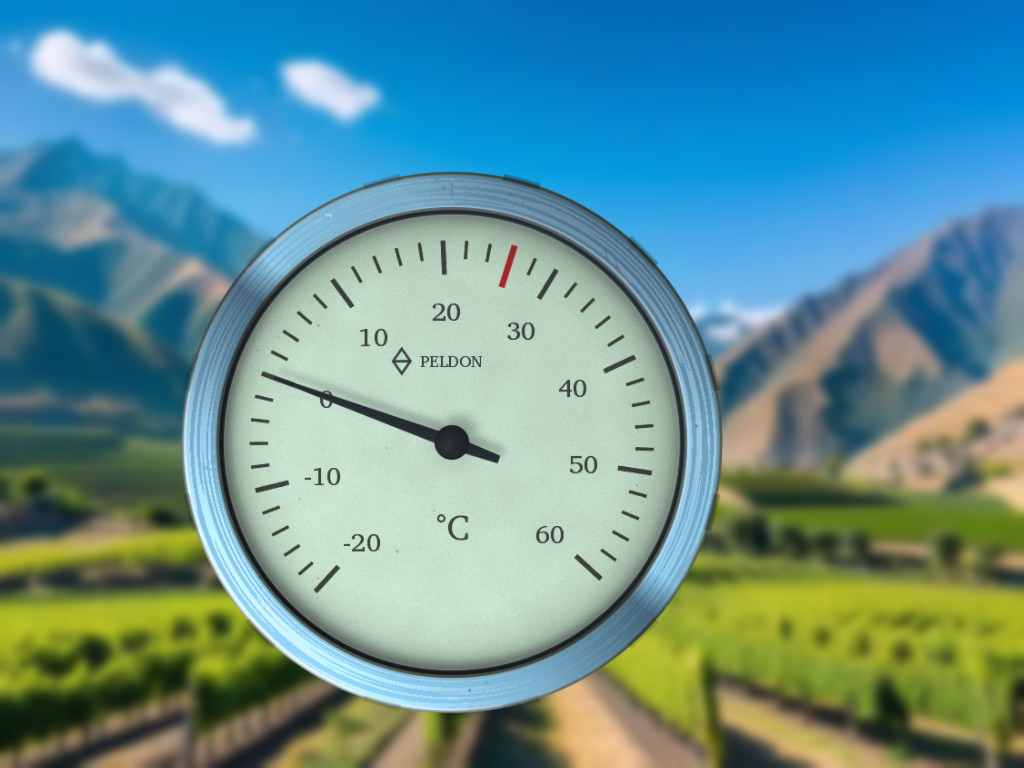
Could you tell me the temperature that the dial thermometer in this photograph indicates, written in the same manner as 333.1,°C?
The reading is 0,°C
